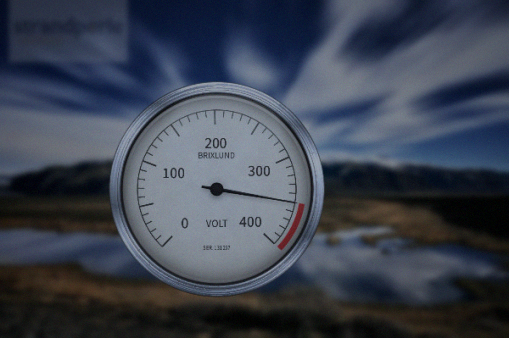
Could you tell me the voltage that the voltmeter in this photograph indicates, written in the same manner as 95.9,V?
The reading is 350,V
